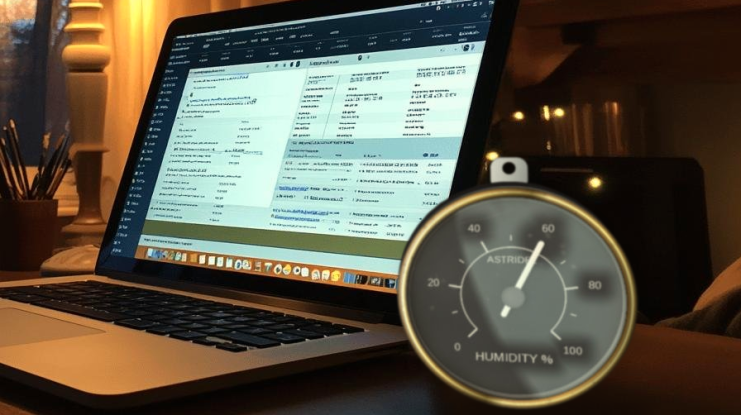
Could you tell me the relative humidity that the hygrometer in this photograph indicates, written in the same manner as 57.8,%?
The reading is 60,%
